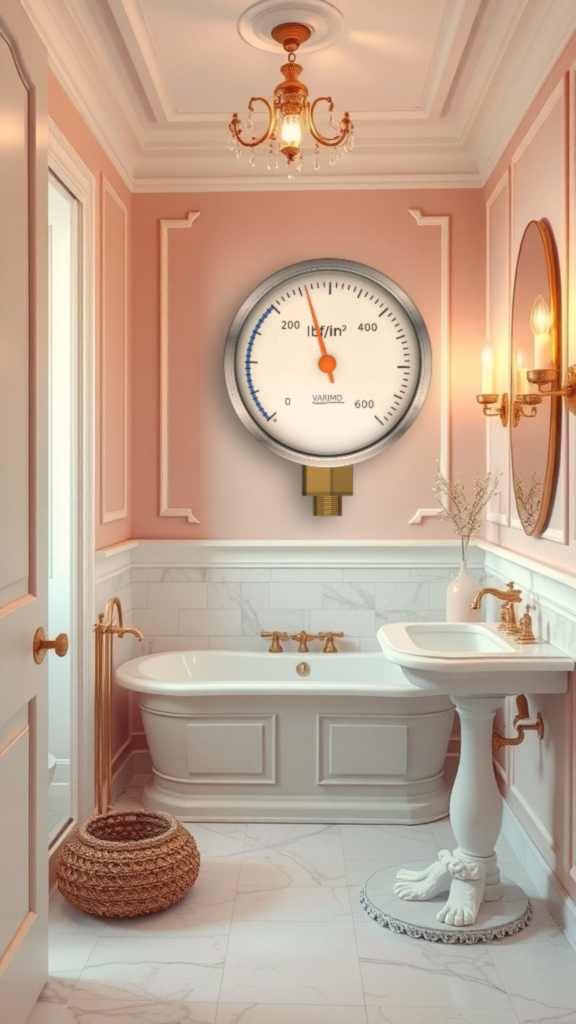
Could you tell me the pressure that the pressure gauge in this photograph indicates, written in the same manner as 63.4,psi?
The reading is 260,psi
